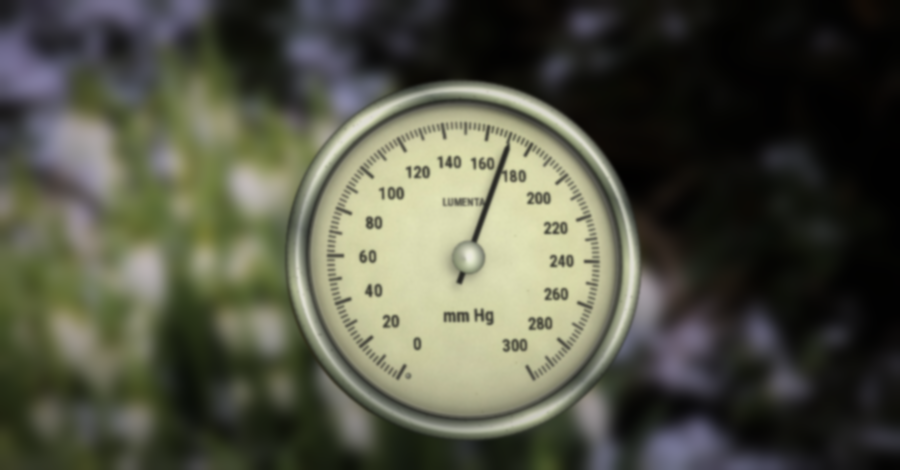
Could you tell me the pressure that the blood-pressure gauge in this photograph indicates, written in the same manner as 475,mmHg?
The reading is 170,mmHg
